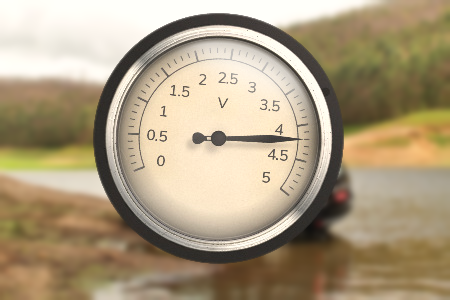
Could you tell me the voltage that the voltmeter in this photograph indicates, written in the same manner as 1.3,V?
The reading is 4.2,V
